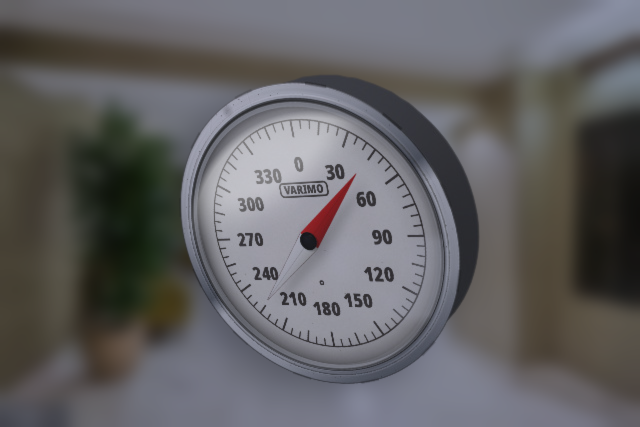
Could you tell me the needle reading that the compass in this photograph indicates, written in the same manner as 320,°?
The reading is 45,°
